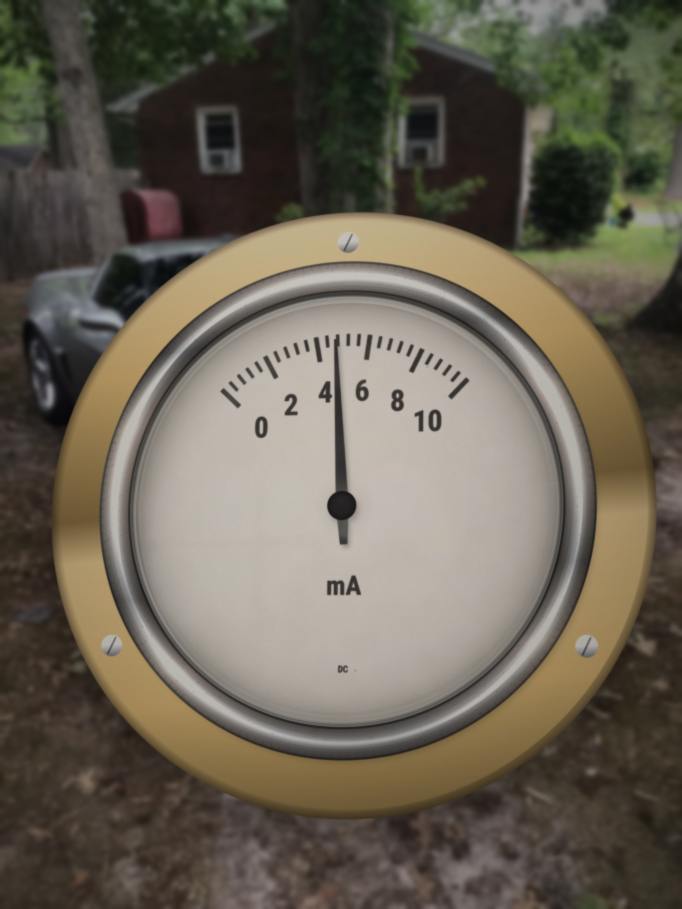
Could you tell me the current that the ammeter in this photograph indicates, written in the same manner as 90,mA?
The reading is 4.8,mA
